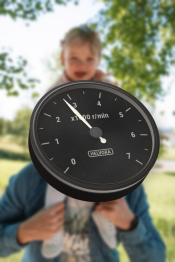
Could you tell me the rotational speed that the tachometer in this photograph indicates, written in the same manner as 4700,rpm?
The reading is 2750,rpm
